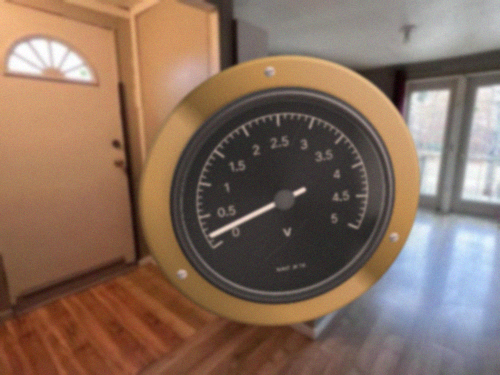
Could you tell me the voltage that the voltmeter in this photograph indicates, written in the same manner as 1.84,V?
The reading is 0.2,V
